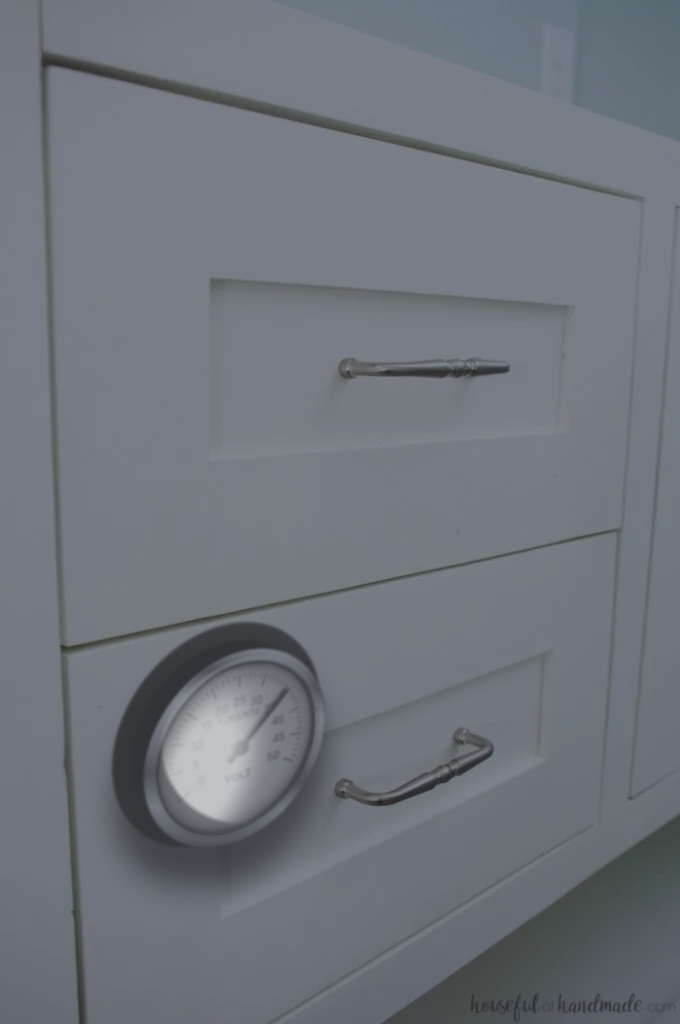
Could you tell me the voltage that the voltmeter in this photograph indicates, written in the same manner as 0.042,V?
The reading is 35,V
